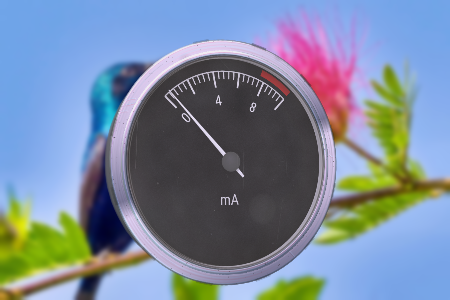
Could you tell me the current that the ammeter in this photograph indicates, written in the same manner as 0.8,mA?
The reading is 0.4,mA
